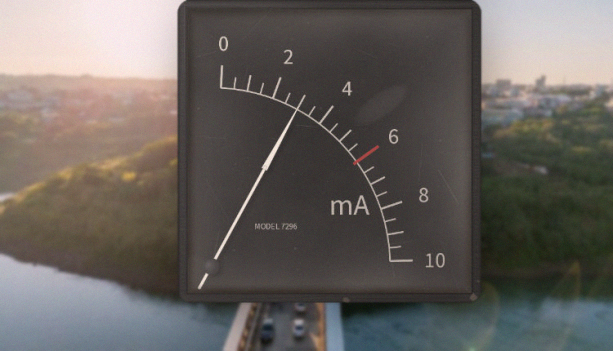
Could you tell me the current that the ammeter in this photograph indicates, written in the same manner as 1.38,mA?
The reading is 3,mA
